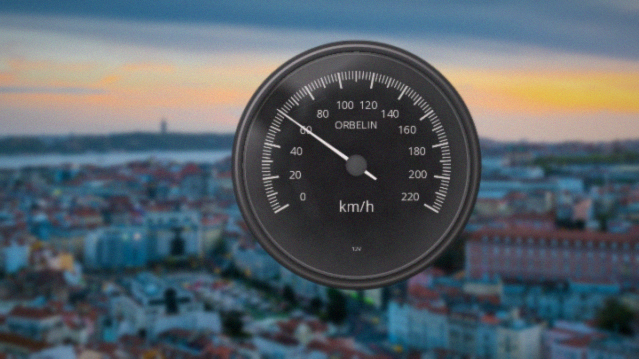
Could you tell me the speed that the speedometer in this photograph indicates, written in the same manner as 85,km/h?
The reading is 60,km/h
